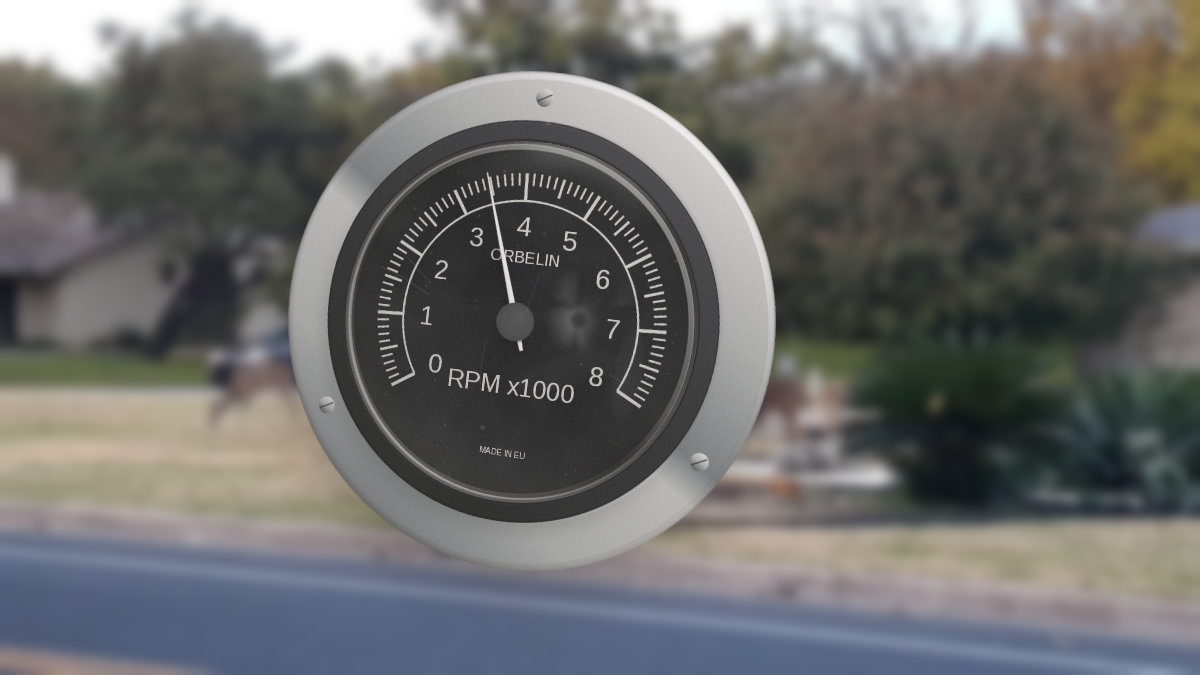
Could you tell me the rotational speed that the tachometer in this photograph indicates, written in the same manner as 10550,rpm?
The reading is 3500,rpm
